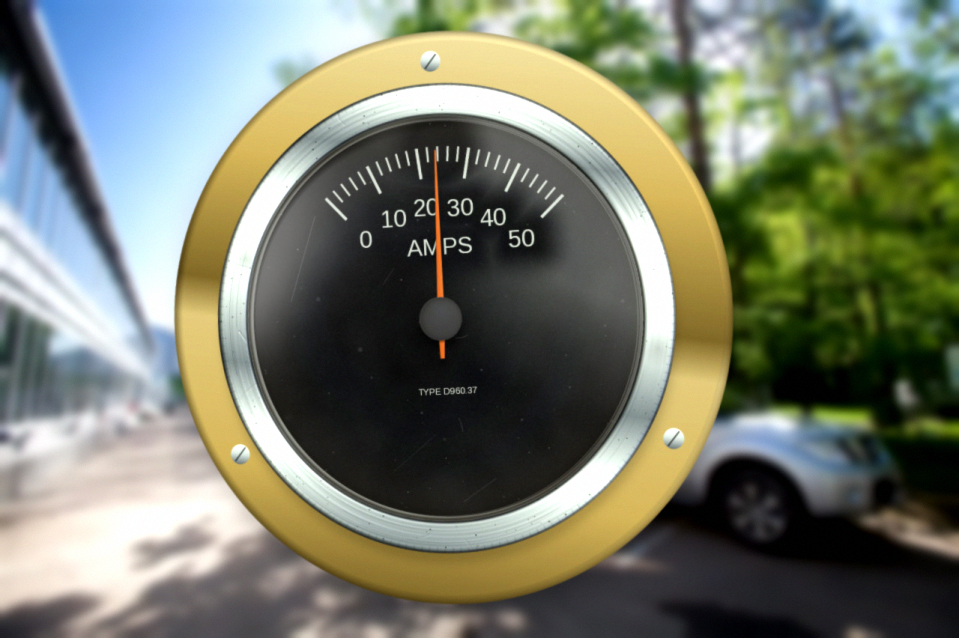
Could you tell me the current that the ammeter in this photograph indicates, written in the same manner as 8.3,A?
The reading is 24,A
